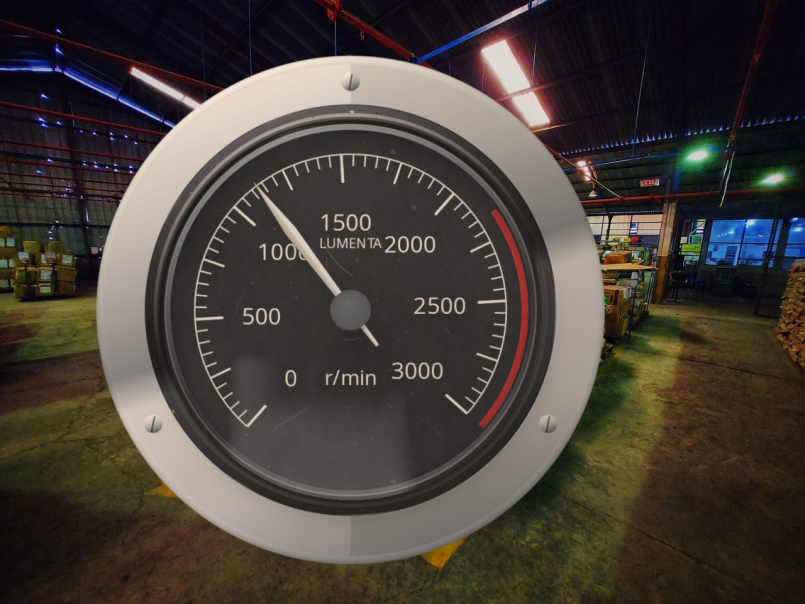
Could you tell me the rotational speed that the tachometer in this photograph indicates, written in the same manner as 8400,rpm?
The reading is 1125,rpm
